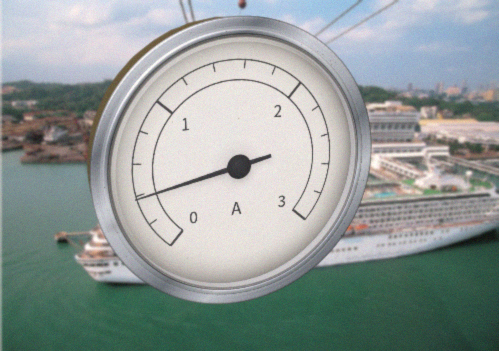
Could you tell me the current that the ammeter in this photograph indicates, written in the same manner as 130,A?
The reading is 0.4,A
